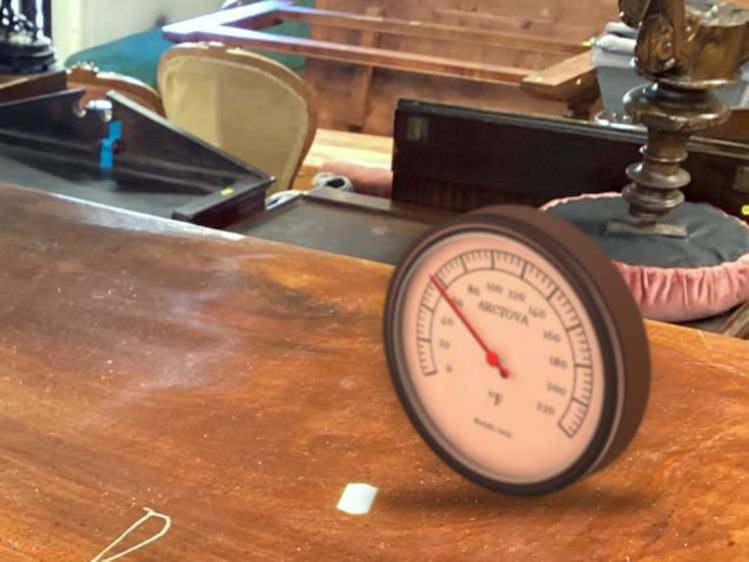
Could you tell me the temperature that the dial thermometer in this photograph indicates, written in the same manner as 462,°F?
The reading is 60,°F
